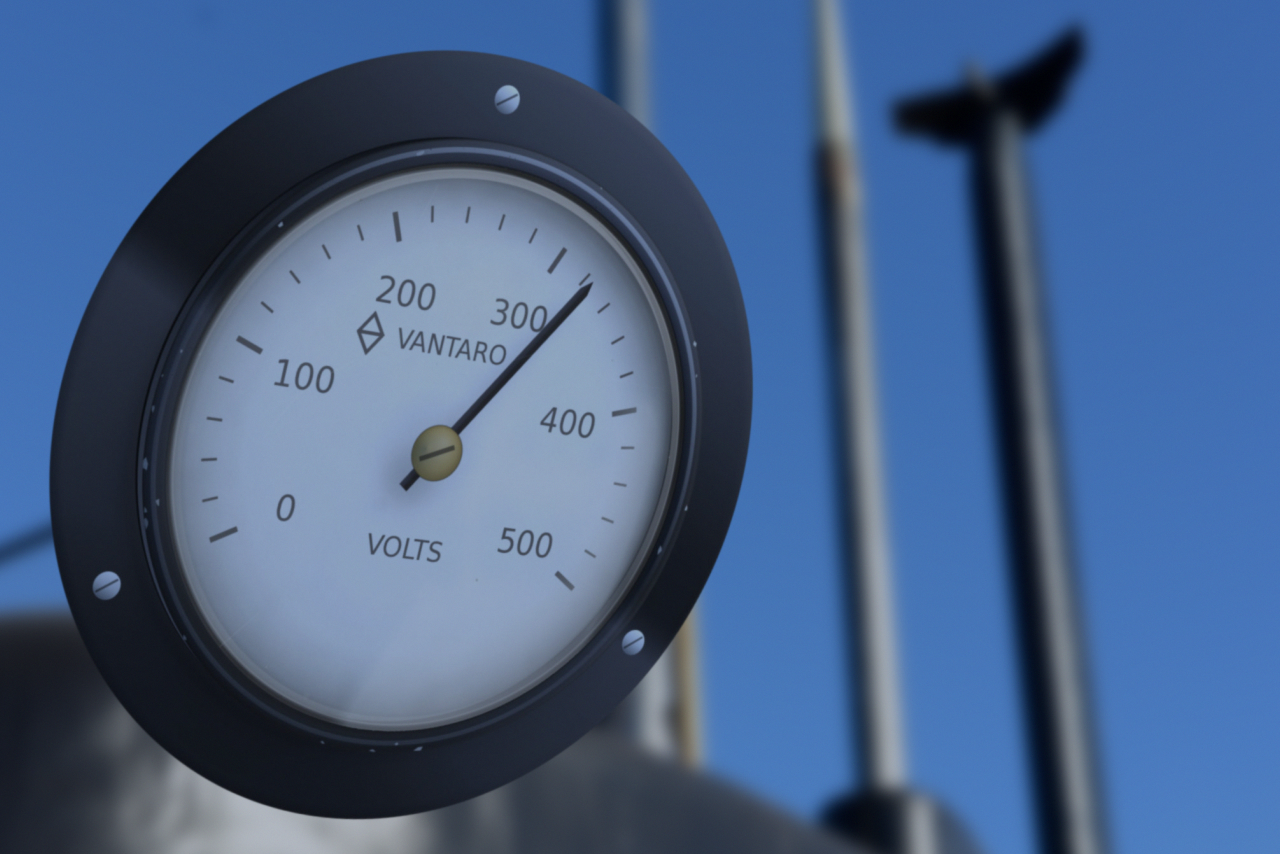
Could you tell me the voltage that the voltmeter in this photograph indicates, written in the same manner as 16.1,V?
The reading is 320,V
